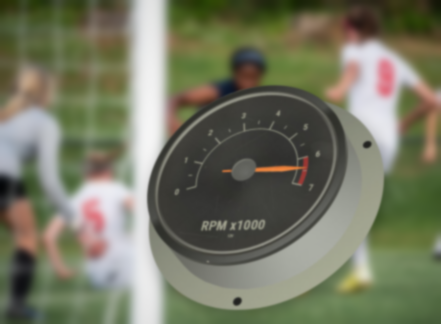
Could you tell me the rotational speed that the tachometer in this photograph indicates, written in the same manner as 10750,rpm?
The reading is 6500,rpm
